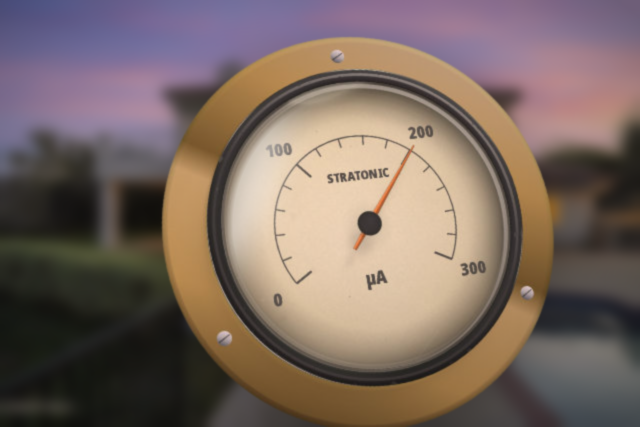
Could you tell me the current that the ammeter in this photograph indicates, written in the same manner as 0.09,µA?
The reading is 200,µA
